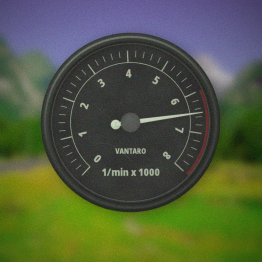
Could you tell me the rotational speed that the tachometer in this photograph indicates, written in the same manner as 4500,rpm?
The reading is 6500,rpm
